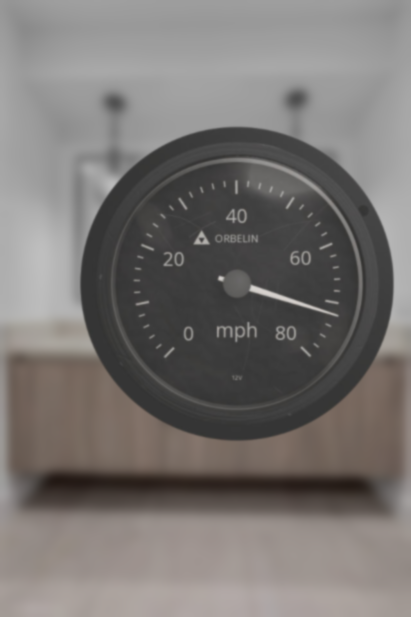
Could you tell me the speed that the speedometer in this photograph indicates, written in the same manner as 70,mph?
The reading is 72,mph
